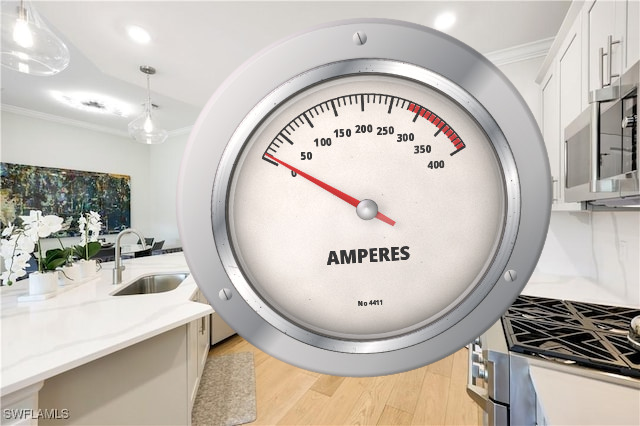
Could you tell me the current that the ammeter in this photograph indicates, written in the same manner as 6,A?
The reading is 10,A
